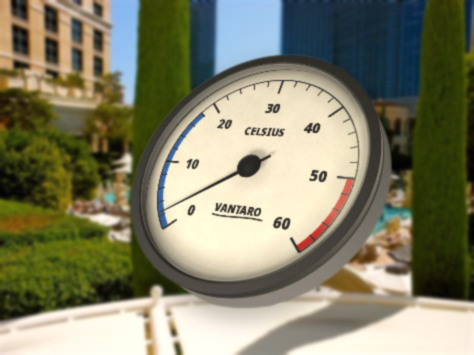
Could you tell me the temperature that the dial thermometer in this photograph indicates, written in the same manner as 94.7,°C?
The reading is 2,°C
